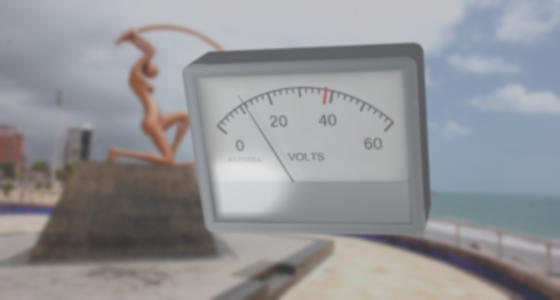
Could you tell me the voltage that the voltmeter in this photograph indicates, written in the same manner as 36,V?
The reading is 12,V
